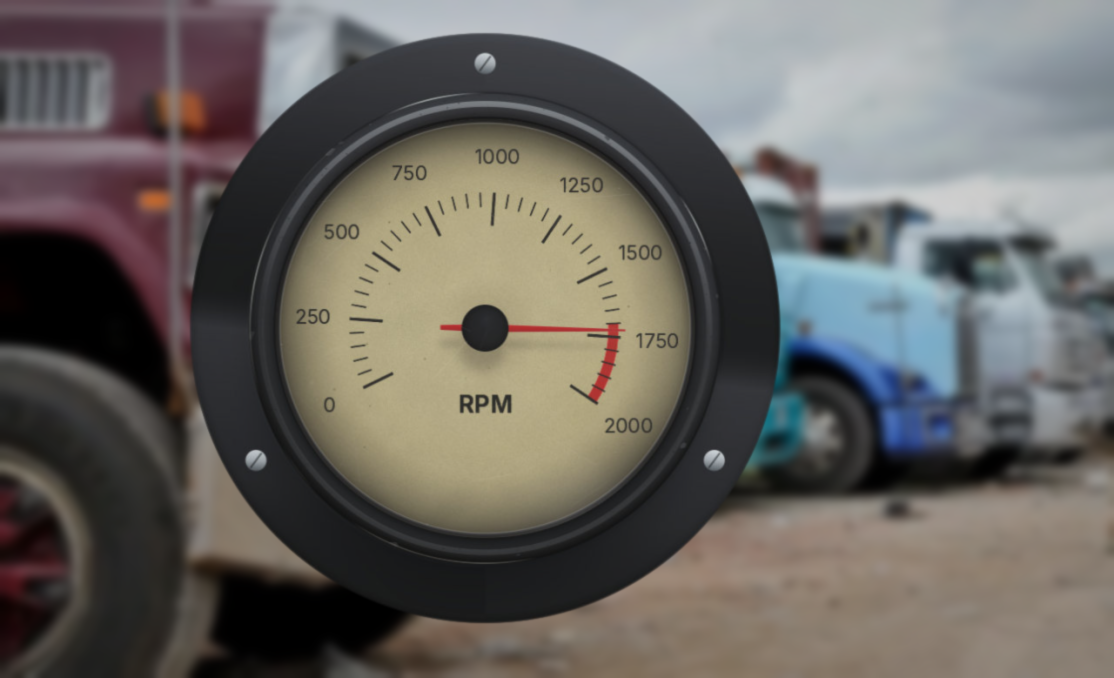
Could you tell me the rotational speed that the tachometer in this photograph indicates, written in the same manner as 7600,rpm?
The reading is 1725,rpm
